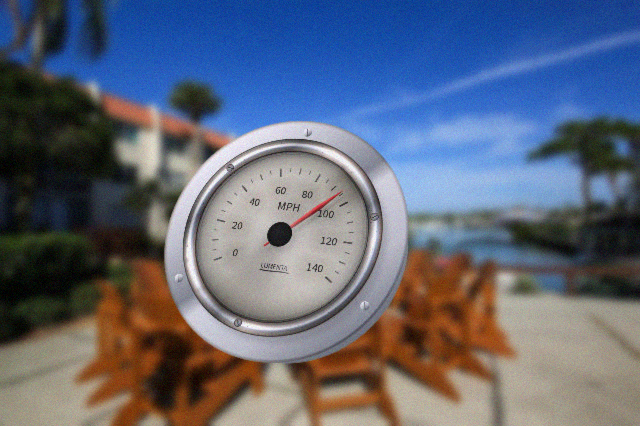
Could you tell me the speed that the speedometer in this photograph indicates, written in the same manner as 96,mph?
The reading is 95,mph
